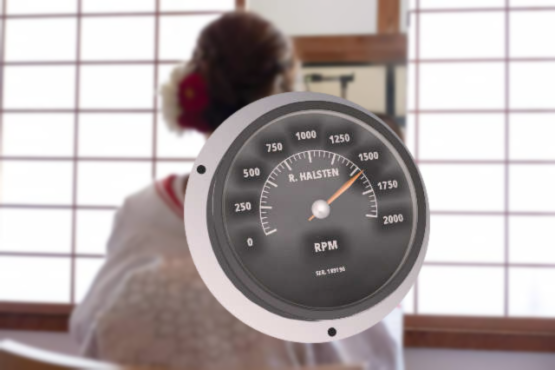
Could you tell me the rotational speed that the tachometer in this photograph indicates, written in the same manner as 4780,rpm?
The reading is 1550,rpm
